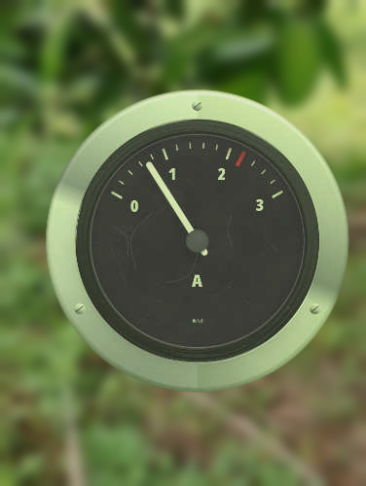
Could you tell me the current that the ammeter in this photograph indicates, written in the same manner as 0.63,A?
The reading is 0.7,A
